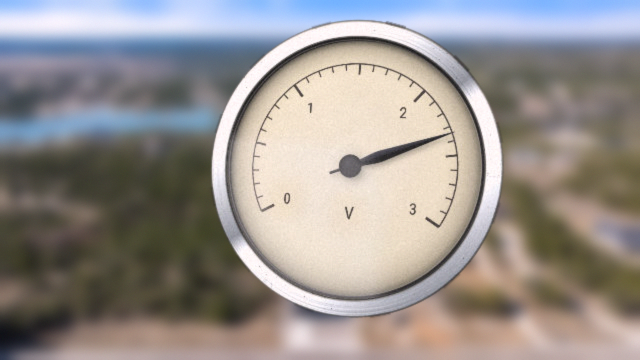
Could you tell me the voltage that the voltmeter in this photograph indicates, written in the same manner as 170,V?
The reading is 2.35,V
